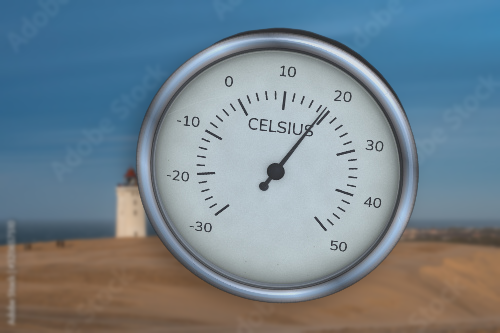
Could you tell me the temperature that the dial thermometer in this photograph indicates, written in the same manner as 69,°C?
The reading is 19,°C
